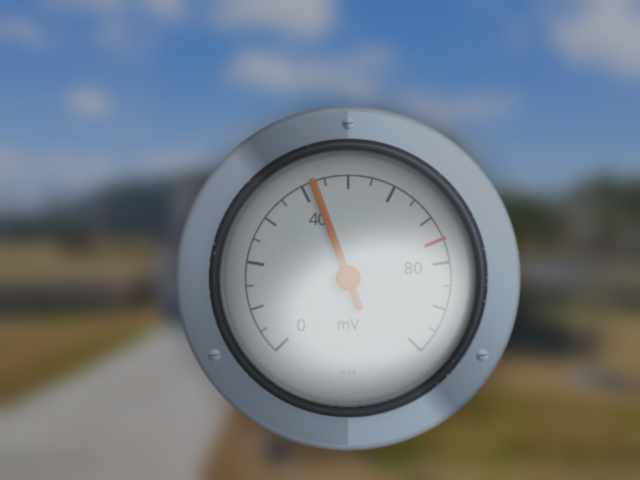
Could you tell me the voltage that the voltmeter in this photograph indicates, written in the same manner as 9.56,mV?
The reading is 42.5,mV
